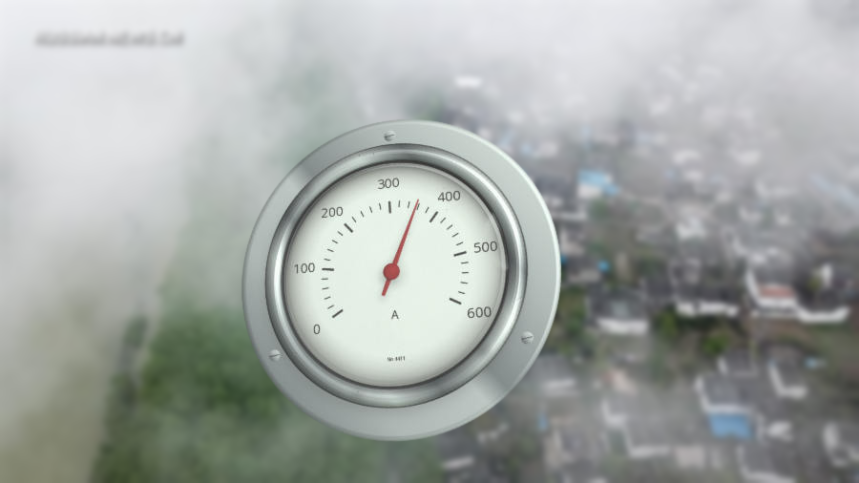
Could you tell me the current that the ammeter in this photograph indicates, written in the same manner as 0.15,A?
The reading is 360,A
